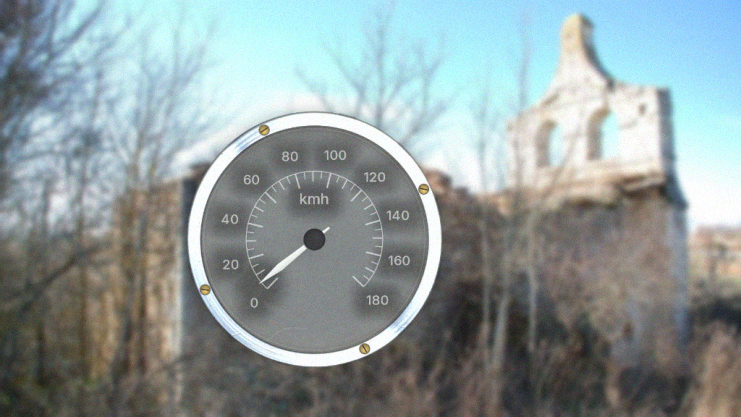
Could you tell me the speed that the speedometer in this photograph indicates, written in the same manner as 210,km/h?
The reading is 5,km/h
